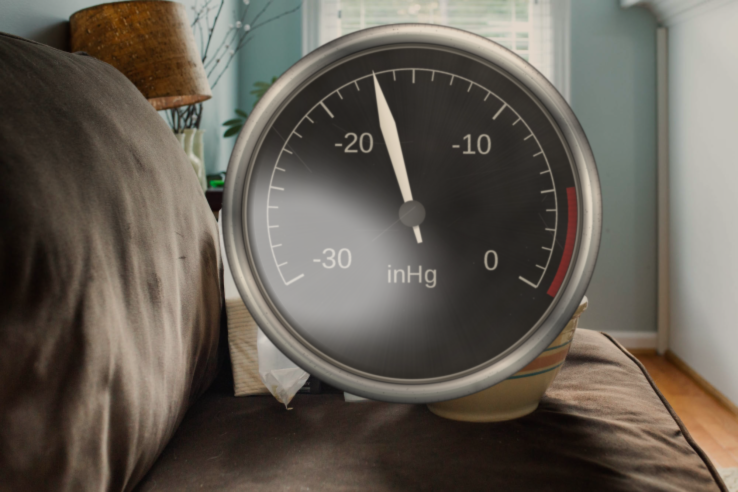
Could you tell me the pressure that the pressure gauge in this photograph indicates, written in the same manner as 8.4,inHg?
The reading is -17,inHg
